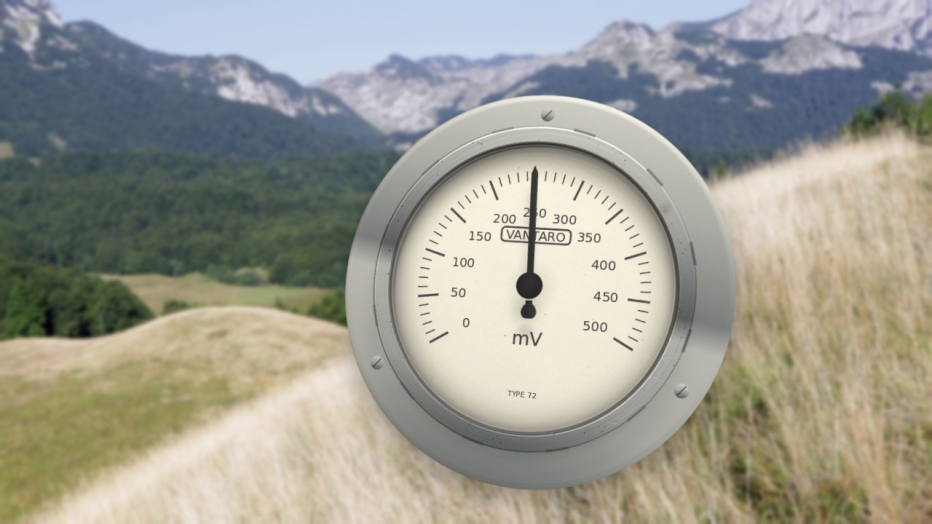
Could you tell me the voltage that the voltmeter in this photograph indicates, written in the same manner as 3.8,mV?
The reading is 250,mV
